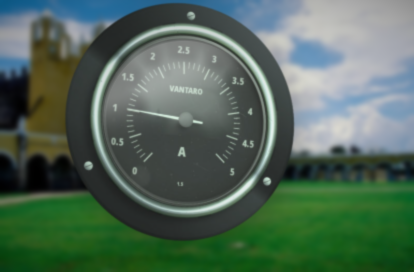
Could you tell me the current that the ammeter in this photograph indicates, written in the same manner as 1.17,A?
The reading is 1,A
